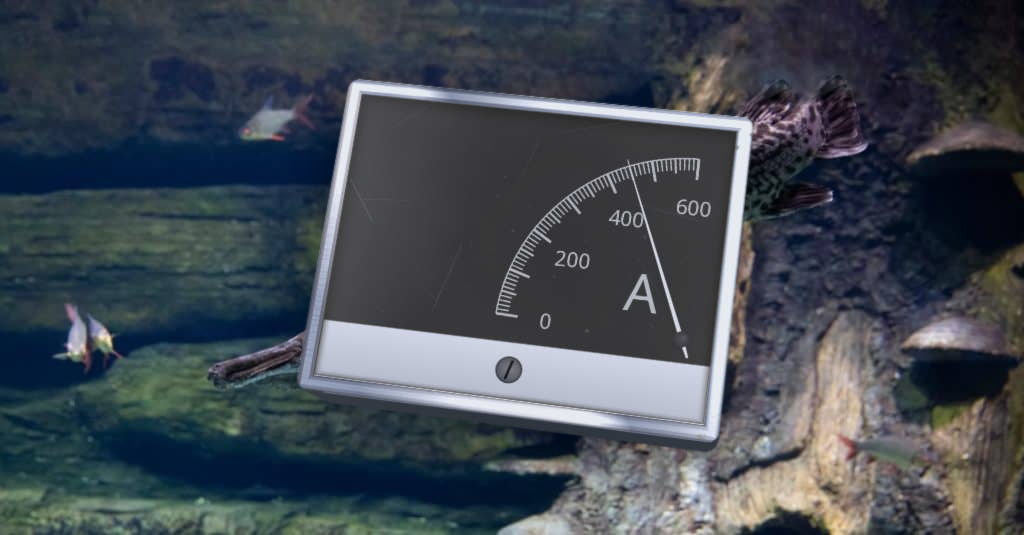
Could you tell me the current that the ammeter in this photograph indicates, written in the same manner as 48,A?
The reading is 450,A
